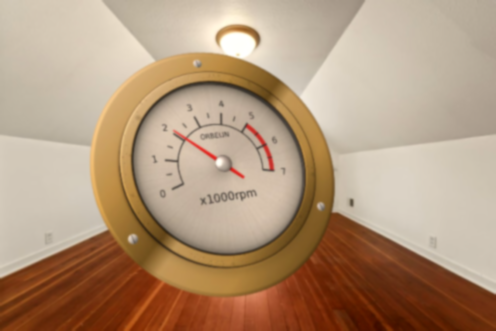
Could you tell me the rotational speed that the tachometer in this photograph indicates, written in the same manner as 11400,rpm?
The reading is 2000,rpm
